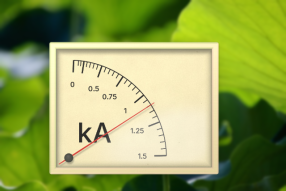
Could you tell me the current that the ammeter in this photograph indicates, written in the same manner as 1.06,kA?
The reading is 1.1,kA
